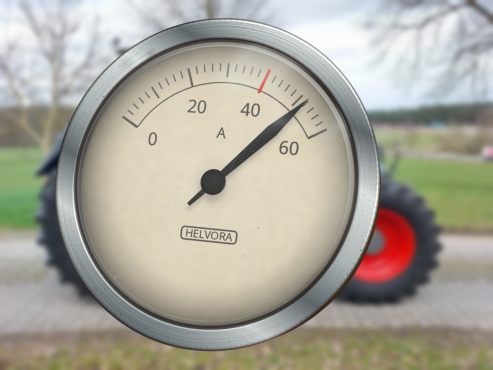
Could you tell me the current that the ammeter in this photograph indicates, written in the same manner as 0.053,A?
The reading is 52,A
